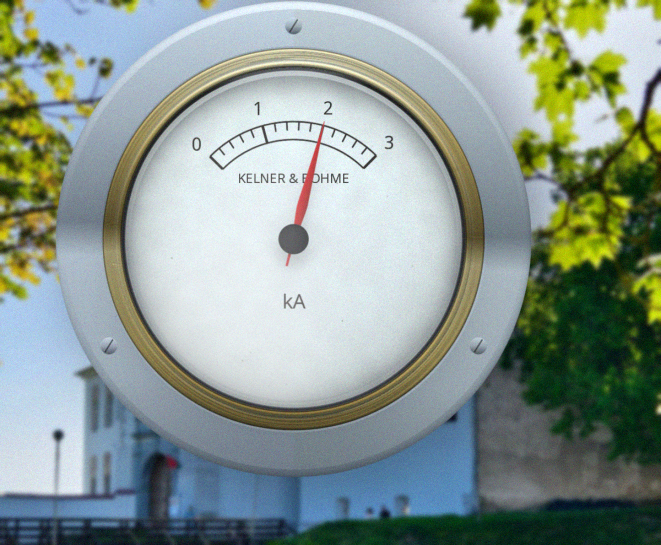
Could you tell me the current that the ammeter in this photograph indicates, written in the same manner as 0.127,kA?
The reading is 2,kA
